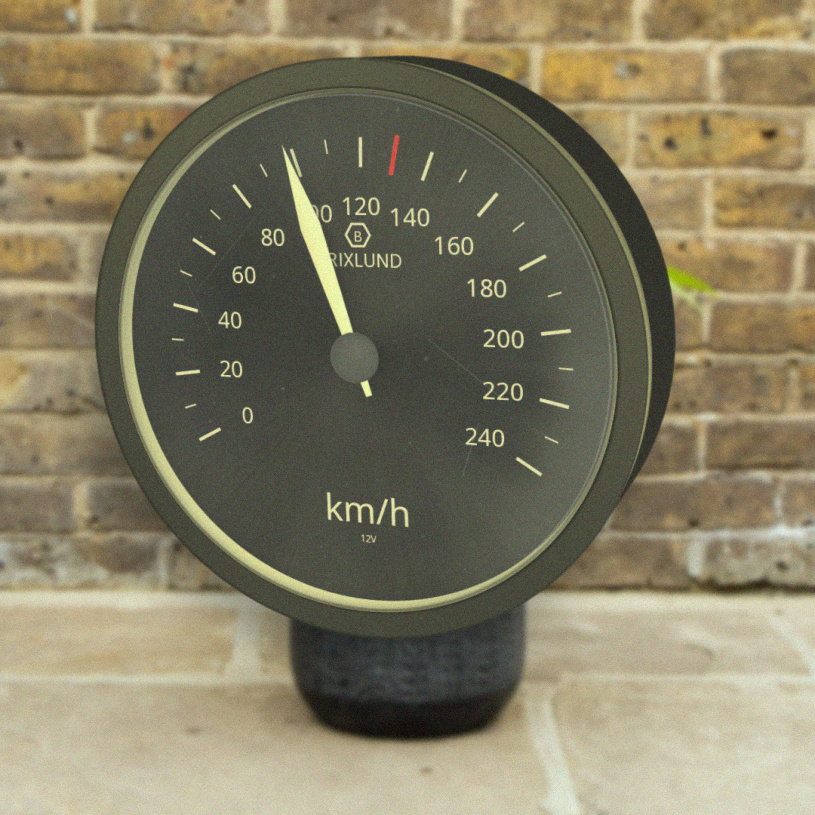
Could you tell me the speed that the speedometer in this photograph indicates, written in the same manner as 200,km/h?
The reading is 100,km/h
